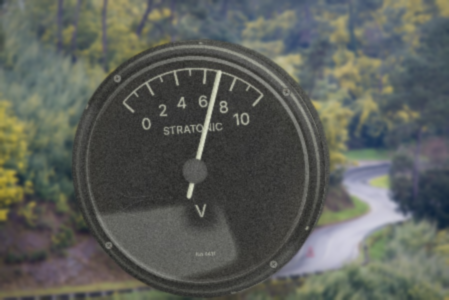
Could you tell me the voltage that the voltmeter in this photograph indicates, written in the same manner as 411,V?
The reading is 7,V
